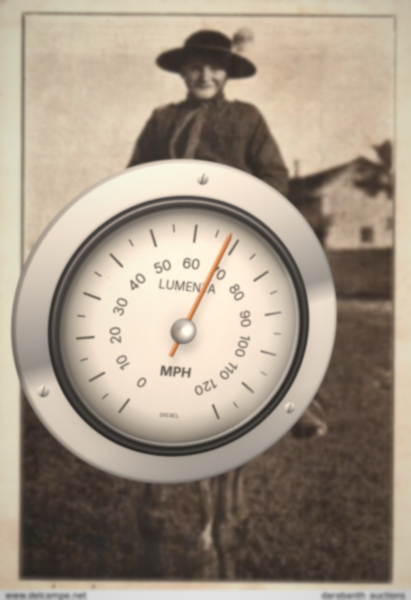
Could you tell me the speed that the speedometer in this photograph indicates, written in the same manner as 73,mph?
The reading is 67.5,mph
